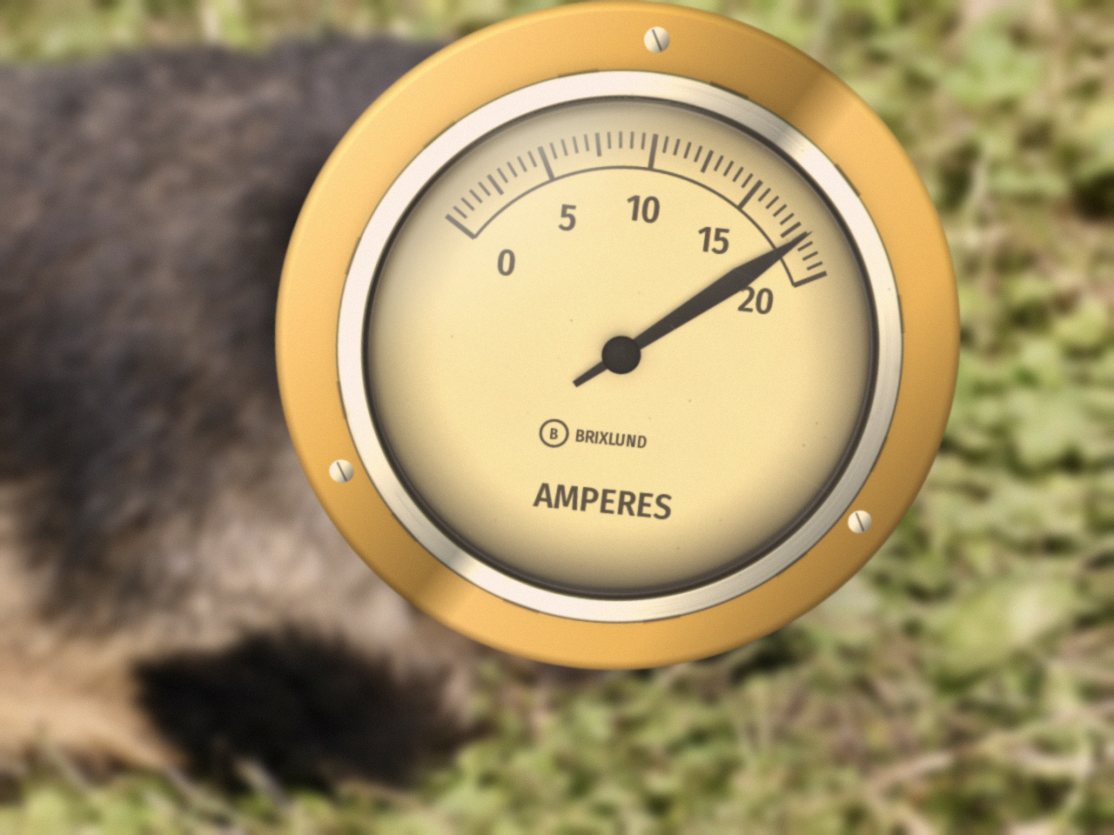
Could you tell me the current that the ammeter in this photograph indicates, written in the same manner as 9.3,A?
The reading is 18,A
